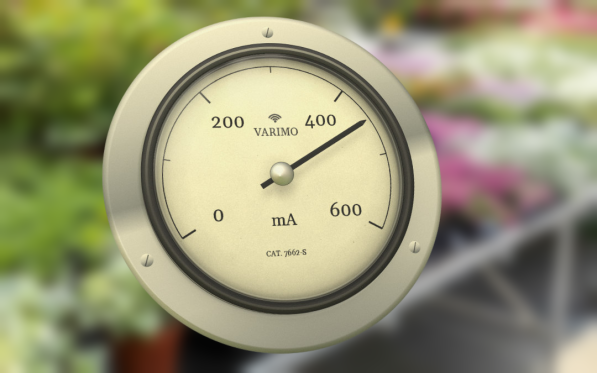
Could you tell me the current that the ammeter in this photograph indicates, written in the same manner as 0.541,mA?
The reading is 450,mA
